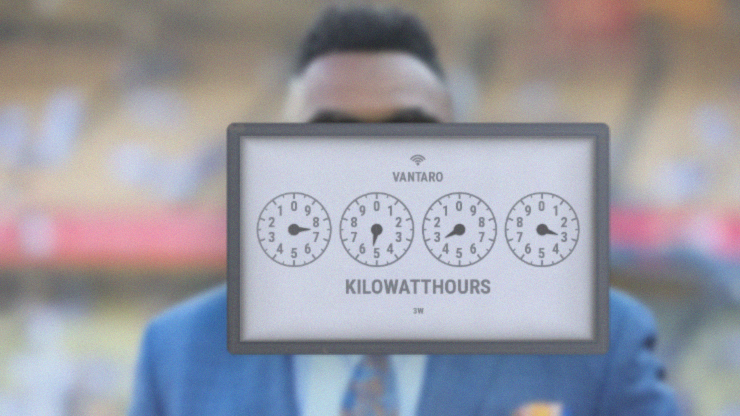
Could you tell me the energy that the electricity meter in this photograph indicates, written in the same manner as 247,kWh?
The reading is 7533,kWh
